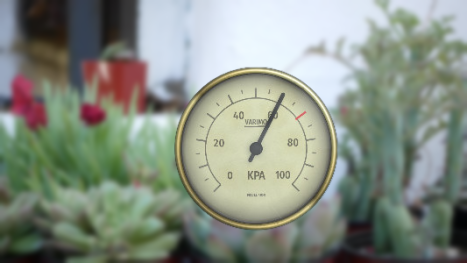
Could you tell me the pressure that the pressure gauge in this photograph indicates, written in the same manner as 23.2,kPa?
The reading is 60,kPa
